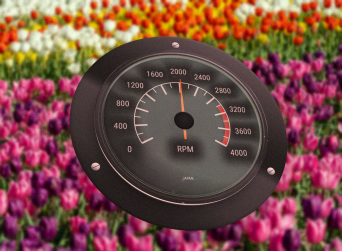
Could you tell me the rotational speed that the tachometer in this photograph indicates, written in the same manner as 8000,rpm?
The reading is 2000,rpm
